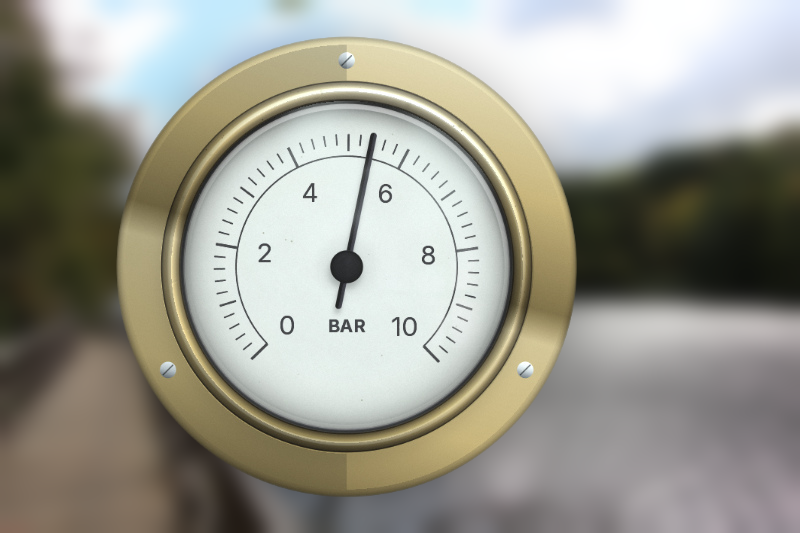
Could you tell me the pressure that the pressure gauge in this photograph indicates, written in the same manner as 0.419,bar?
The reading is 5.4,bar
